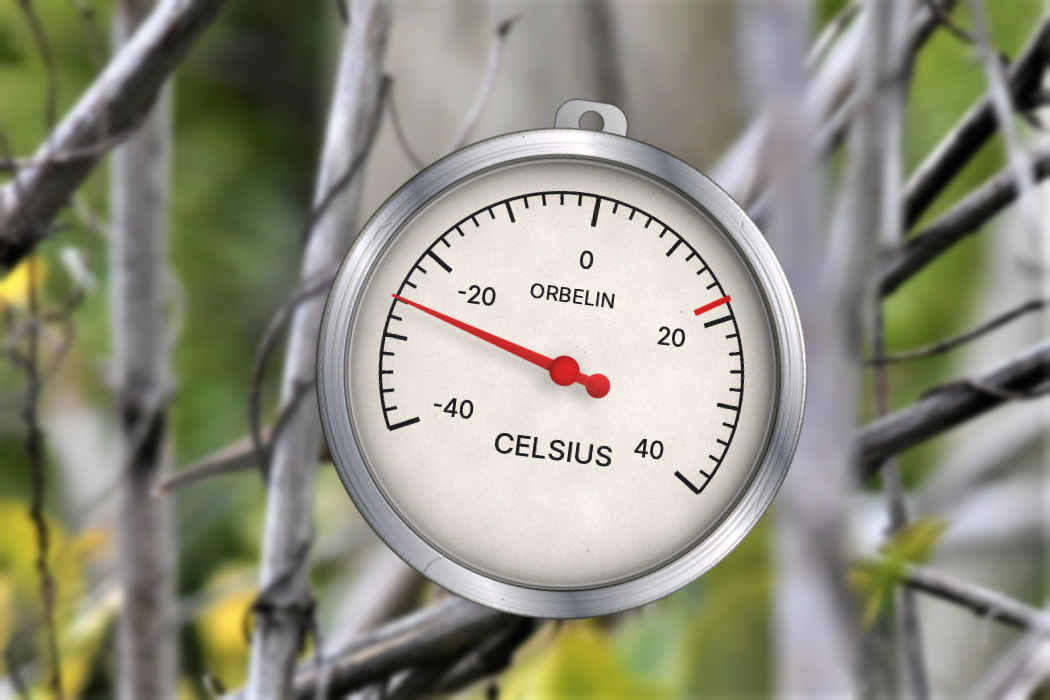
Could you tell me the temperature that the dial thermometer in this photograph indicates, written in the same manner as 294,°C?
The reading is -26,°C
